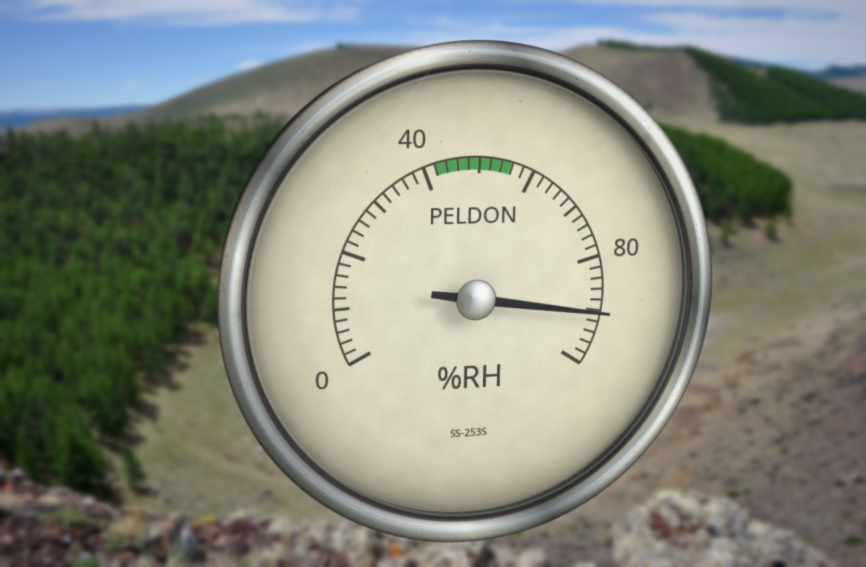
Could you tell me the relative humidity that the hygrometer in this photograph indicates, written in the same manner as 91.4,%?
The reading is 90,%
